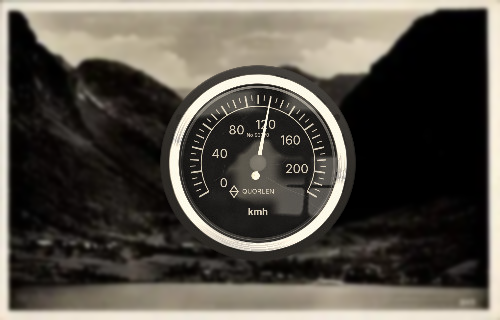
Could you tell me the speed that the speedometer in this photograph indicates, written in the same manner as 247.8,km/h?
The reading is 120,km/h
